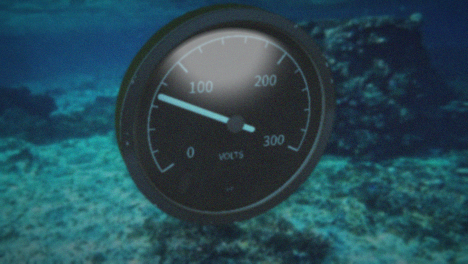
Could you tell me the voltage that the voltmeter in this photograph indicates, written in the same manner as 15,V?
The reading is 70,V
